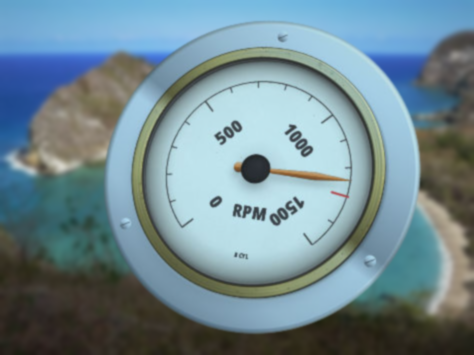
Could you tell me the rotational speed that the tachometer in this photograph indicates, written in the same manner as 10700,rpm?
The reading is 1250,rpm
